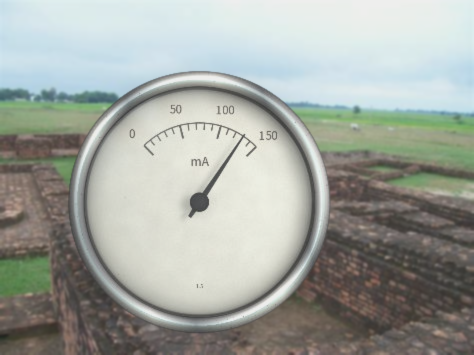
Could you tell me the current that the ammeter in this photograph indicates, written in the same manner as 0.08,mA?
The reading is 130,mA
